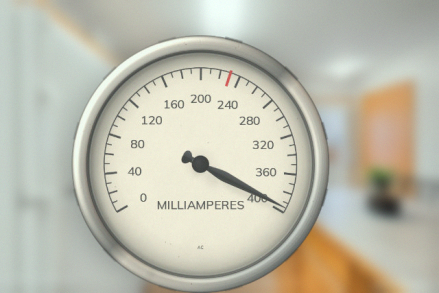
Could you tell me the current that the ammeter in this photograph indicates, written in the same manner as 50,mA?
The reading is 395,mA
